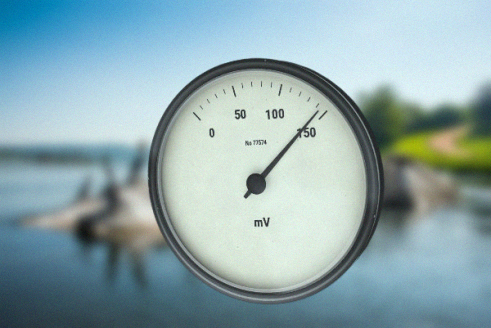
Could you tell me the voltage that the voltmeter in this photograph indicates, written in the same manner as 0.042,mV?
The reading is 145,mV
